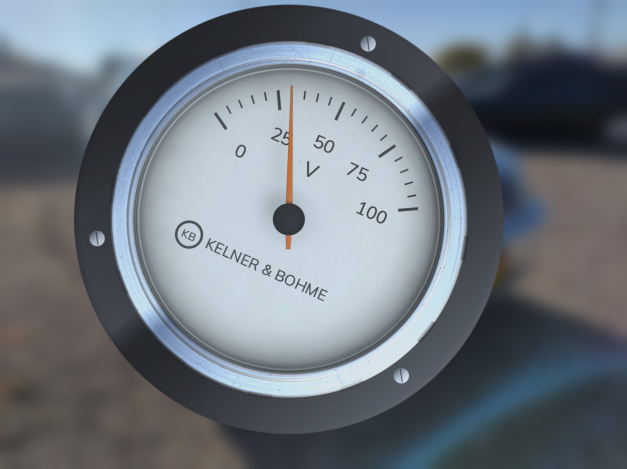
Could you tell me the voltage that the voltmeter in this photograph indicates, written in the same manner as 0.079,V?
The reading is 30,V
